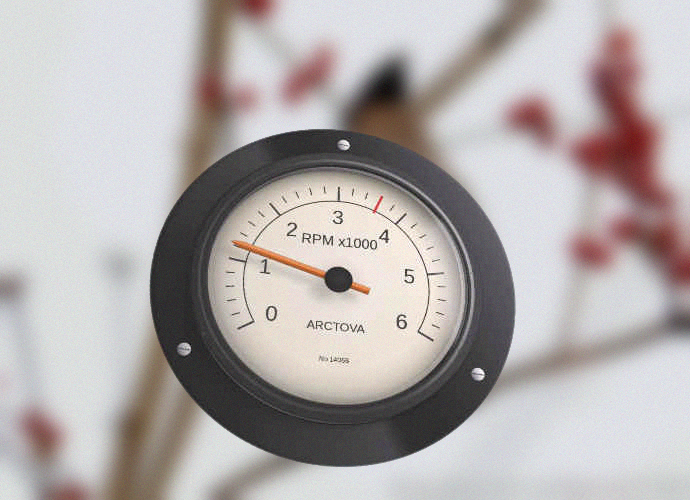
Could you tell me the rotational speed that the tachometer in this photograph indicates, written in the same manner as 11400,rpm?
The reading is 1200,rpm
